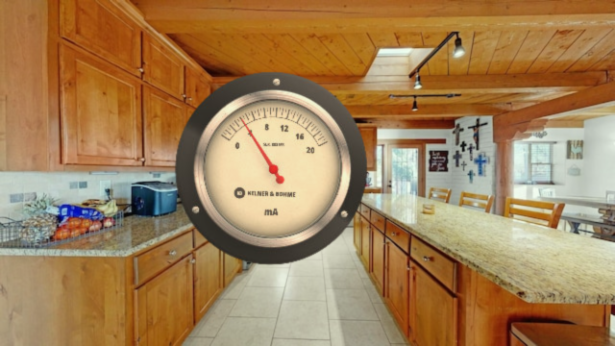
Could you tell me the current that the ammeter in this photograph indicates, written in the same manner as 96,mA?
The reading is 4,mA
